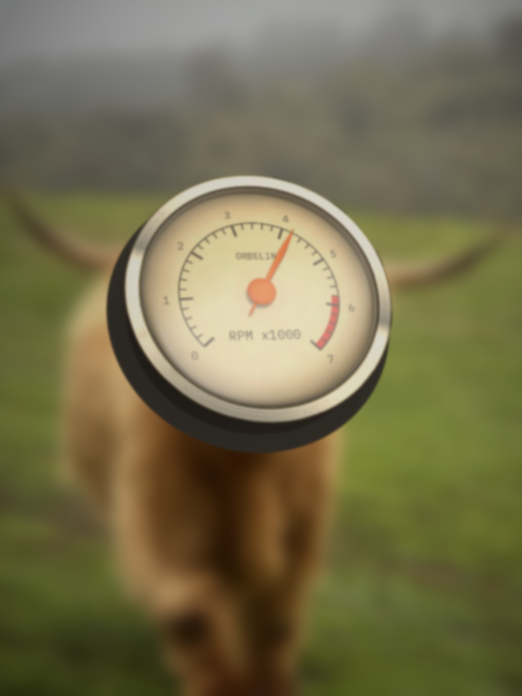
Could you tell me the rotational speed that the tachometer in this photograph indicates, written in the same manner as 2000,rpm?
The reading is 4200,rpm
